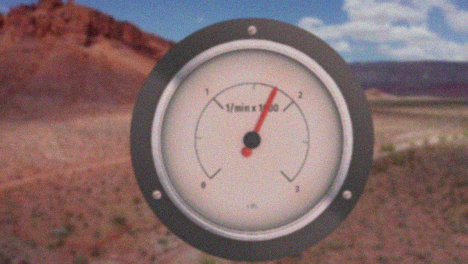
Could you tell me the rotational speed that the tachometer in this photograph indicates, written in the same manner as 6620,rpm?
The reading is 1750,rpm
